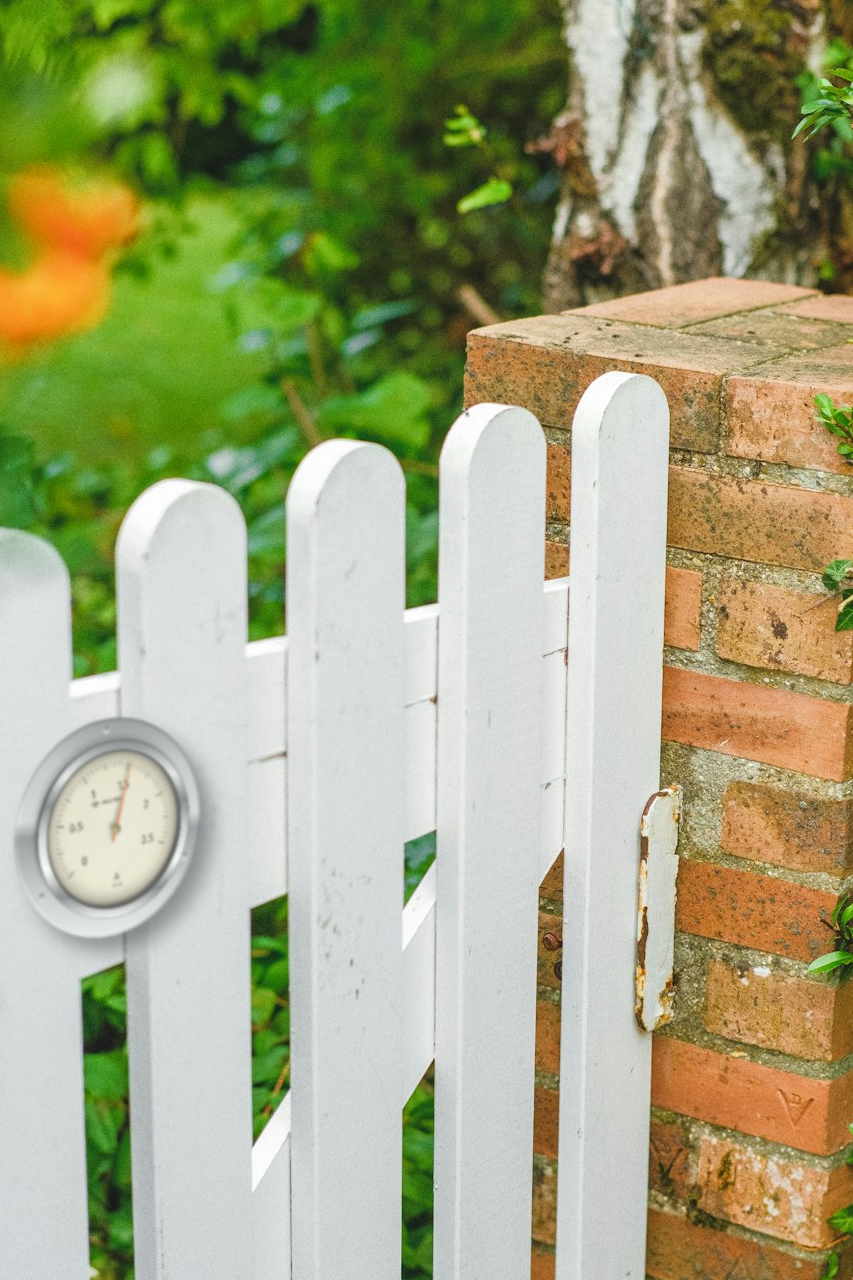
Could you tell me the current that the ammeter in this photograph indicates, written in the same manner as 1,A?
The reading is 1.5,A
